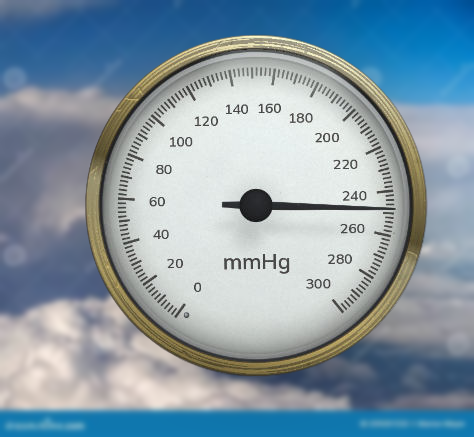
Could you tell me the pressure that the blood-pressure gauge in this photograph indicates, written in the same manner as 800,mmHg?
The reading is 248,mmHg
